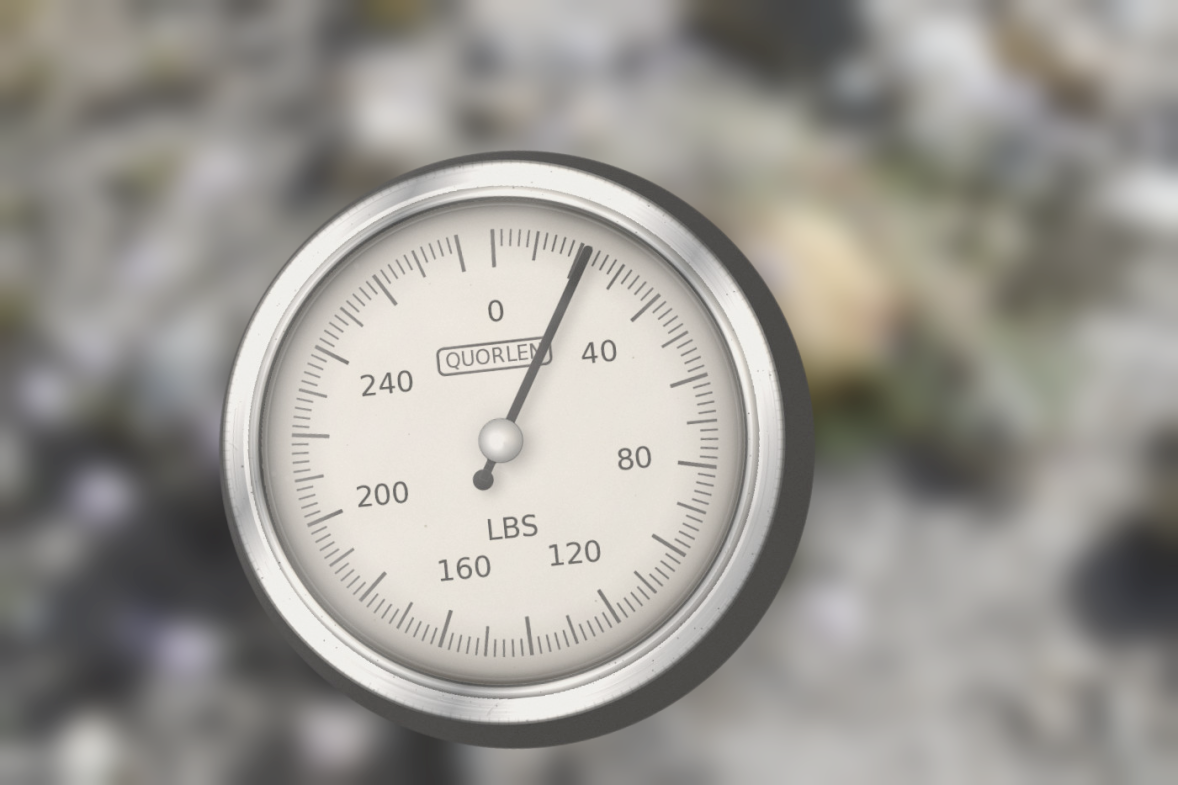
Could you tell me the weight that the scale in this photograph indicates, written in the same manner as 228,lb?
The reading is 22,lb
